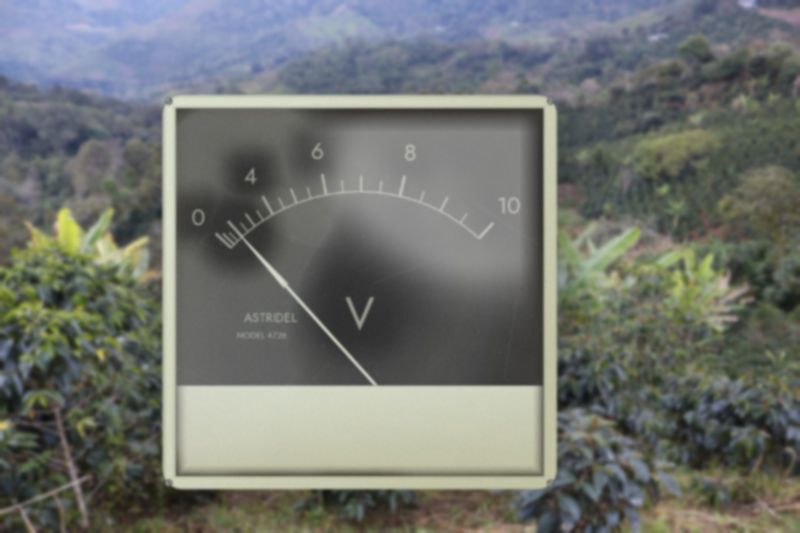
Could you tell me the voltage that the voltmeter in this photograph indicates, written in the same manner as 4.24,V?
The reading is 2,V
